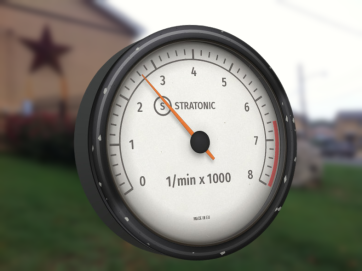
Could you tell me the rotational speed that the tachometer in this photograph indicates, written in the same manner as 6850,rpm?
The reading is 2600,rpm
